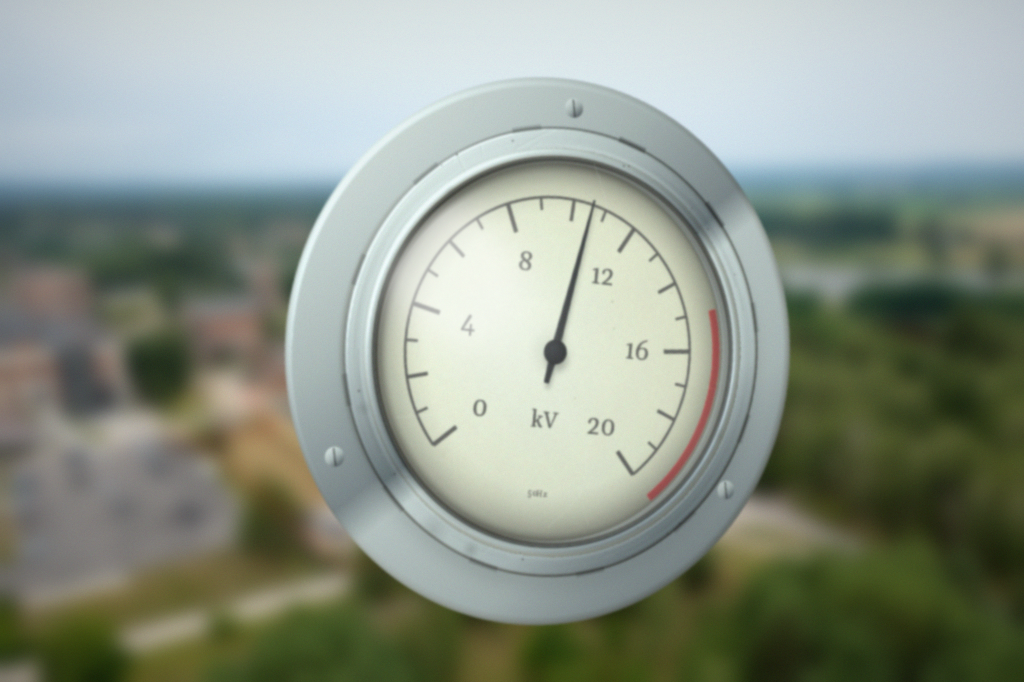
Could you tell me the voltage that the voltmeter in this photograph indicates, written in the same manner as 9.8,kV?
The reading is 10.5,kV
